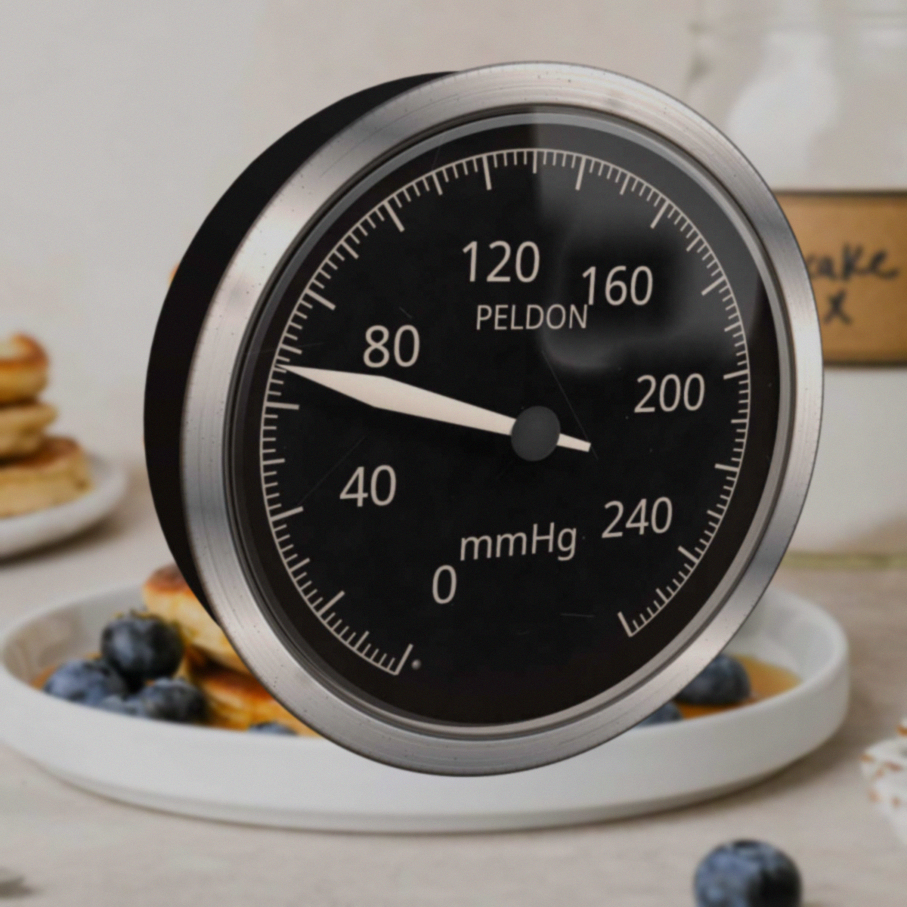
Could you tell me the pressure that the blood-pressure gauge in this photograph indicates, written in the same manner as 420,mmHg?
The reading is 67,mmHg
